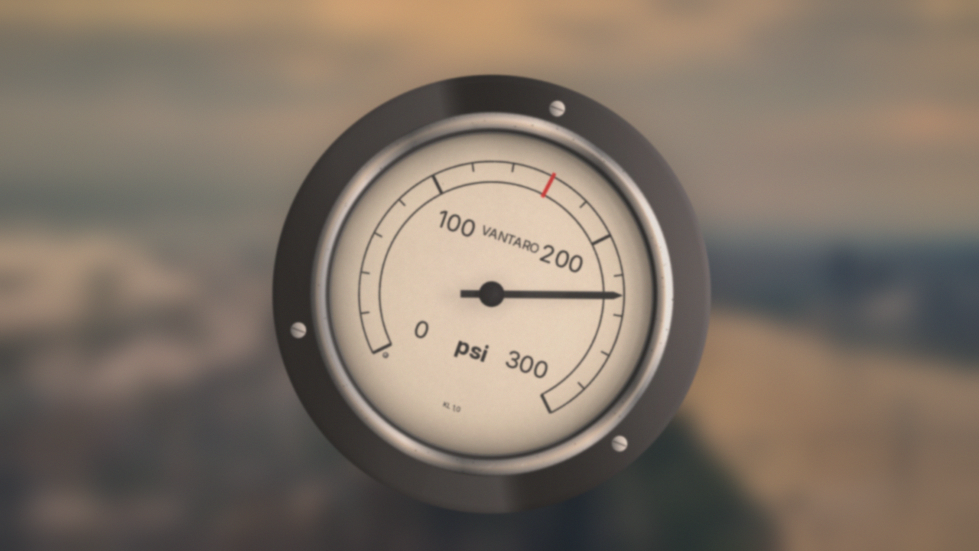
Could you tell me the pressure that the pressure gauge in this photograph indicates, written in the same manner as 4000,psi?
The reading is 230,psi
